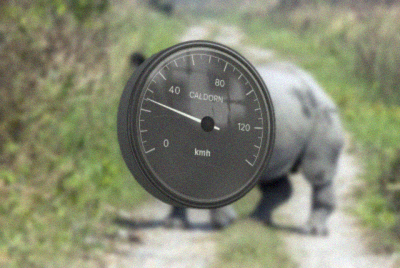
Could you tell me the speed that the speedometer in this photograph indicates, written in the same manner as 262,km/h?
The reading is 25,km/h
